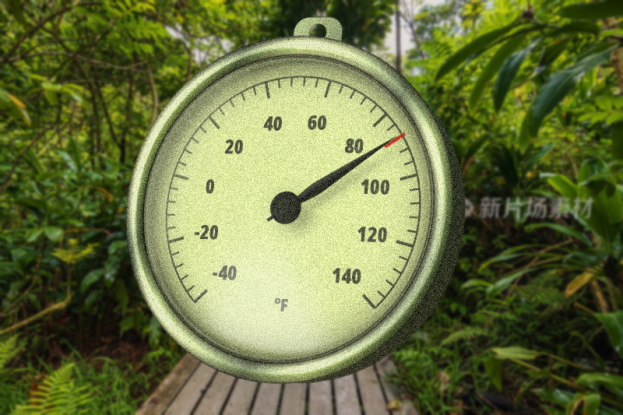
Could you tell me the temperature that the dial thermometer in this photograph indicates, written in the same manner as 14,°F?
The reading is 88,°F
